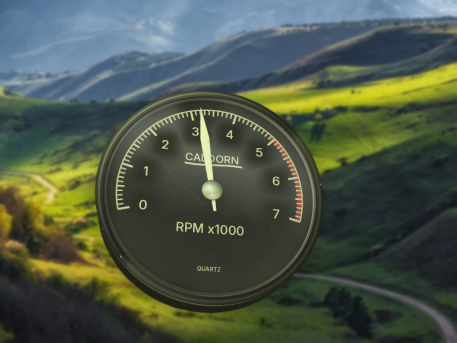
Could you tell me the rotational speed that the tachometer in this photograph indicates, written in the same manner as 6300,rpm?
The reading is 3200,rpm
